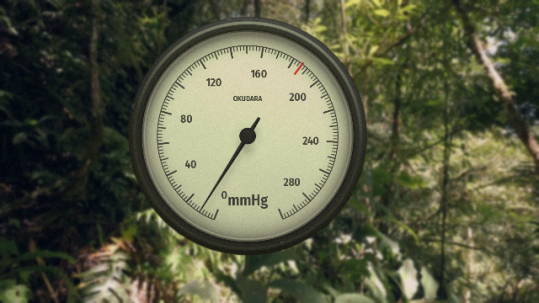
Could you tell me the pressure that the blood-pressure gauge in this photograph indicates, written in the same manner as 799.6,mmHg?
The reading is 10,mmHg
